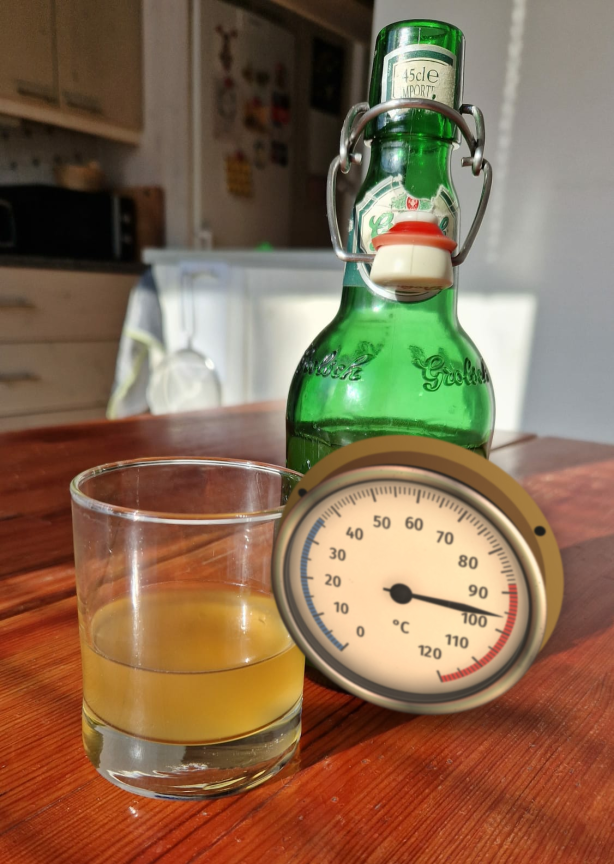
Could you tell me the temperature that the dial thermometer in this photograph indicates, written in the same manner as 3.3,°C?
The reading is 95,°C
